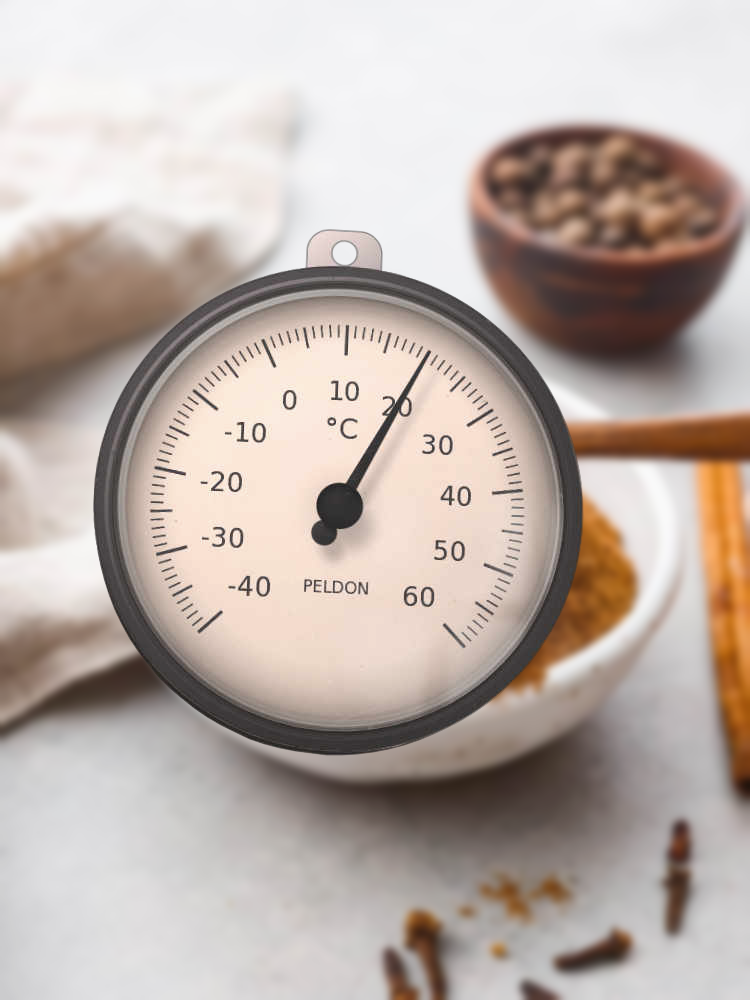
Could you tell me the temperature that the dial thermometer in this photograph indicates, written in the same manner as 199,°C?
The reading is 20,°C
